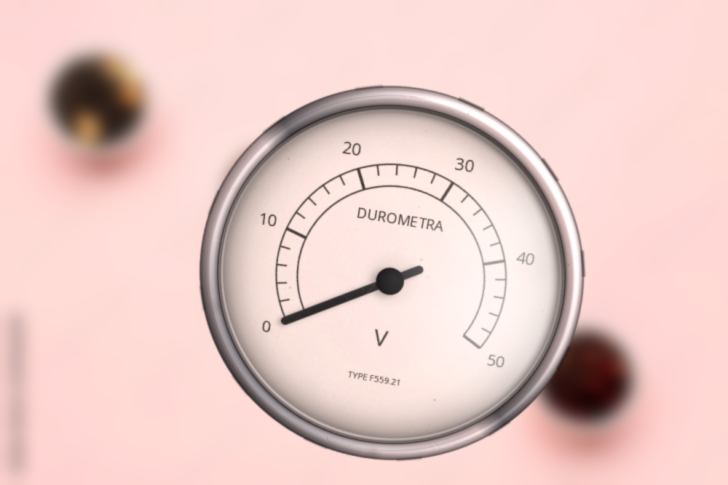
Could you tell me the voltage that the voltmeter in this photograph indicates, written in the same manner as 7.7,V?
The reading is 0,V
